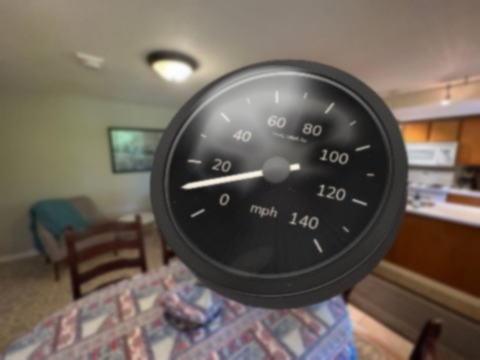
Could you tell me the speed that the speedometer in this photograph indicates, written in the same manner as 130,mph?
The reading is 10,mph
